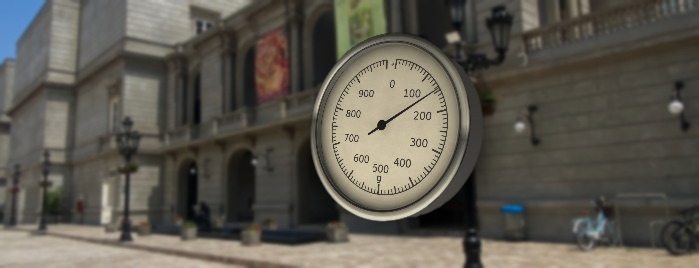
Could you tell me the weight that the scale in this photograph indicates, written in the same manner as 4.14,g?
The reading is 150,g
